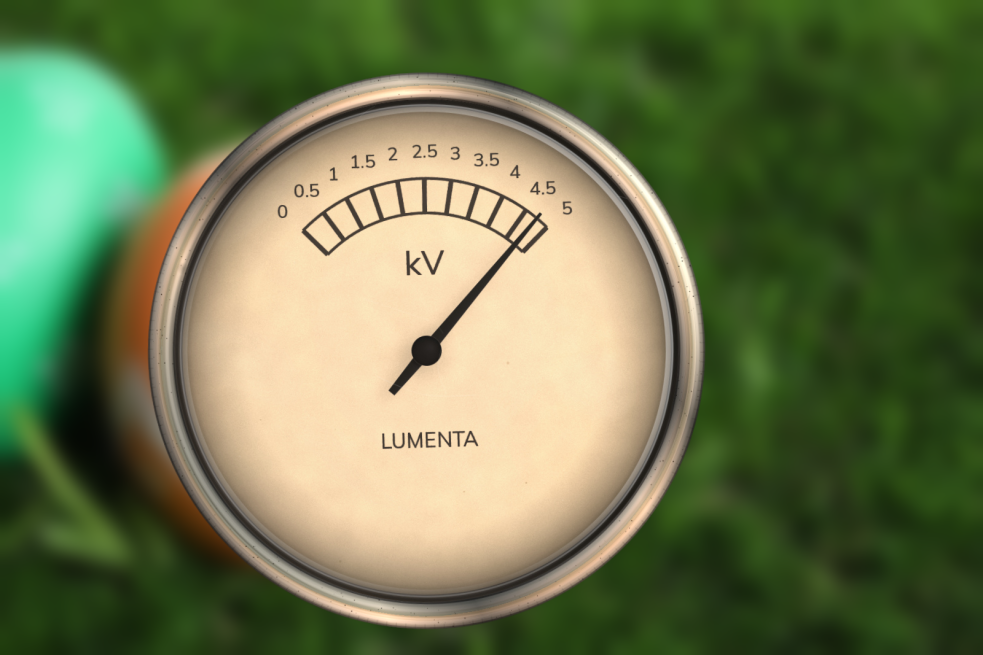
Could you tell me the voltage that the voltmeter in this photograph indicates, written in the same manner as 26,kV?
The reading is 4.75,kV
